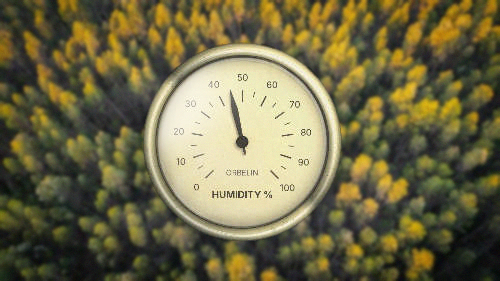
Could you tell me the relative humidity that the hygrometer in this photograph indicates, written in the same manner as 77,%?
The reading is 45,%
